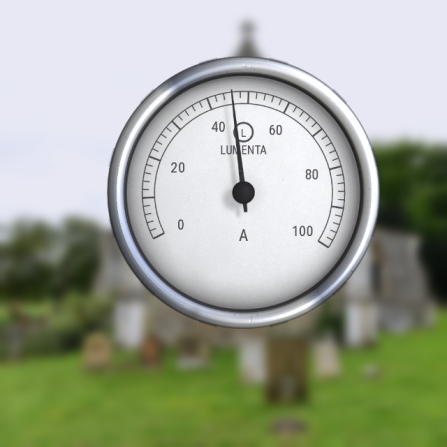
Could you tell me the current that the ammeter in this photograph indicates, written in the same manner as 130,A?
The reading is 46,A
